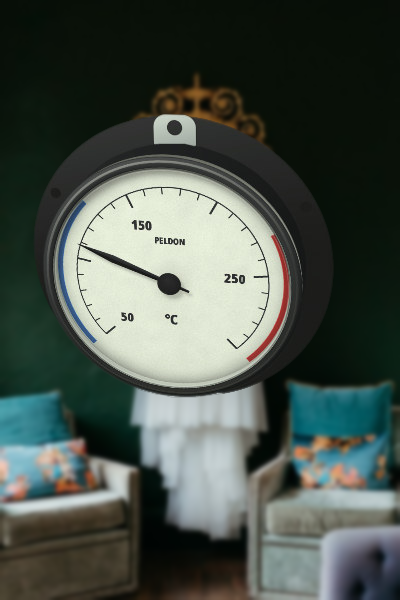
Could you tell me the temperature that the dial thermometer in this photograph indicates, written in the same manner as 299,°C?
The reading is 110,°C
